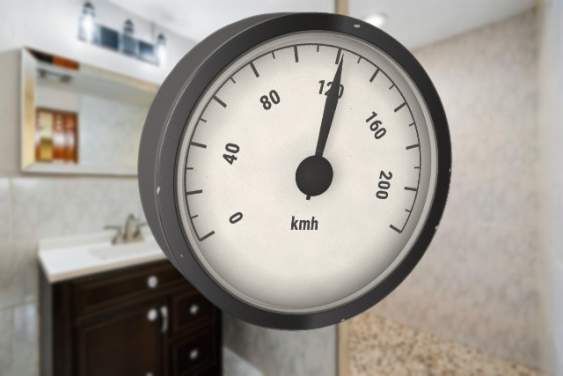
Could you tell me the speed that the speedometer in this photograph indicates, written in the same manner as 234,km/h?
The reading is 120,km/h
